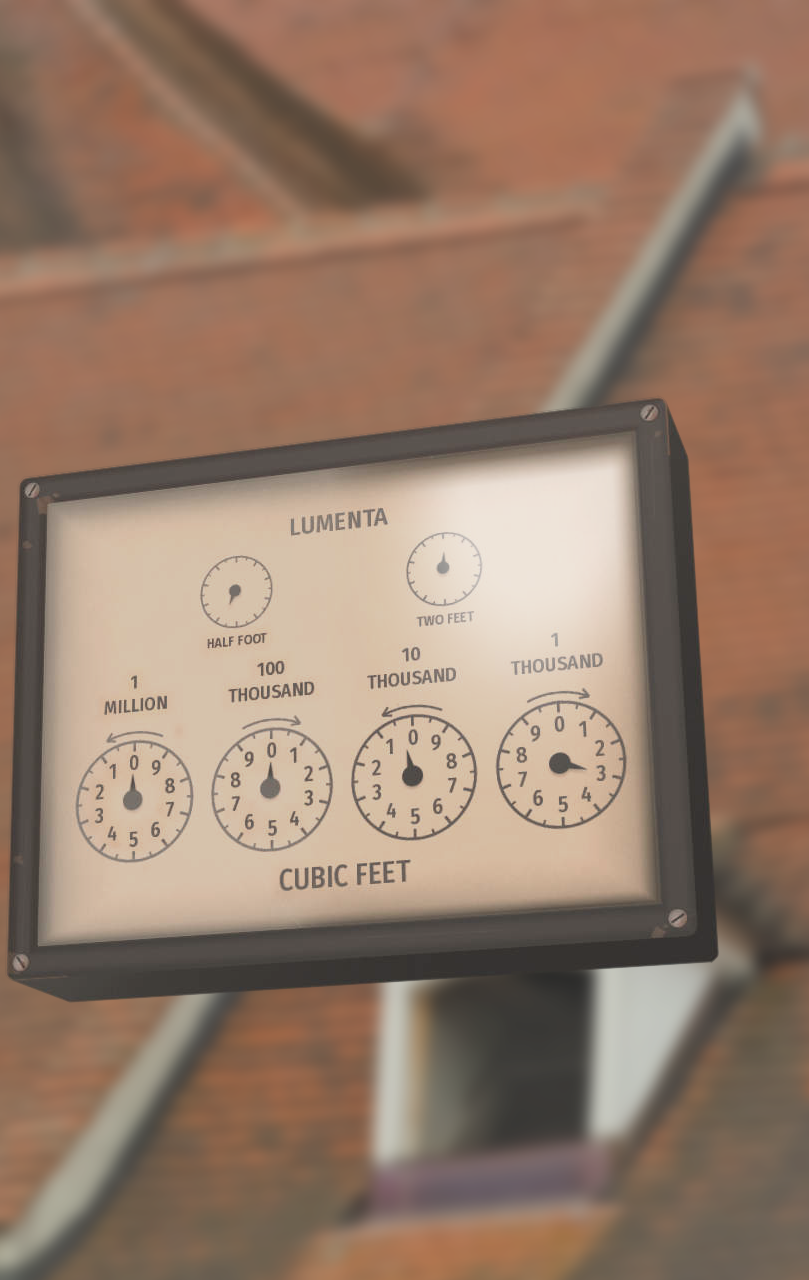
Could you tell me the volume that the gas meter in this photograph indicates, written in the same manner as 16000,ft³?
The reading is 300,ft³
